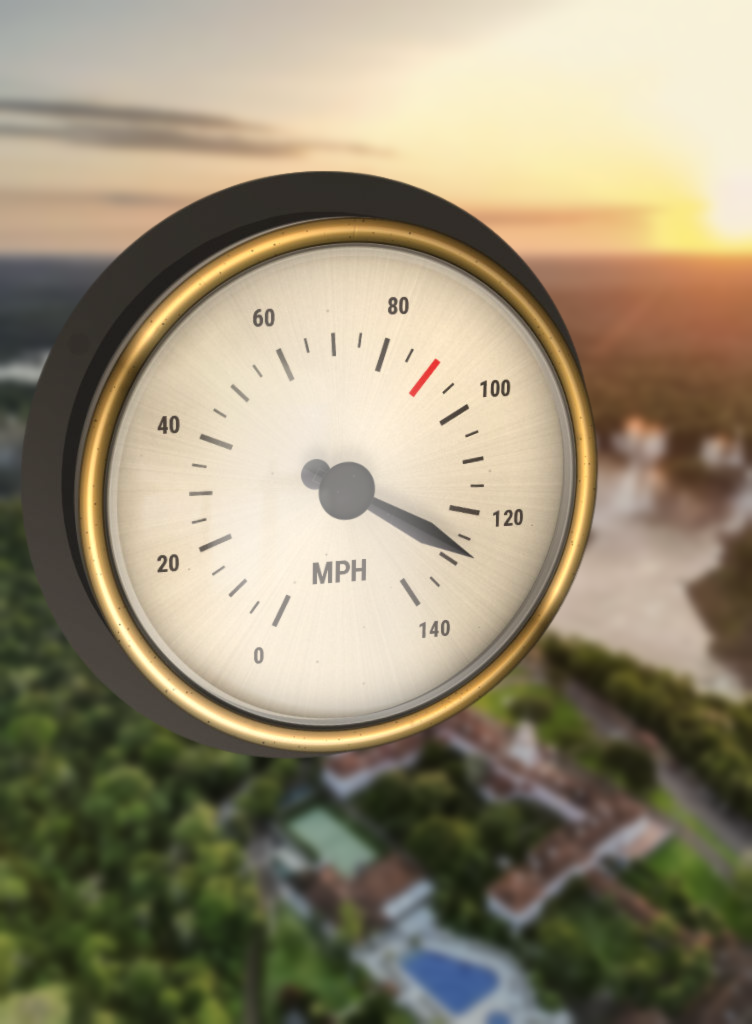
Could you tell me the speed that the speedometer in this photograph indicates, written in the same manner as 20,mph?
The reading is 127.5,mph
